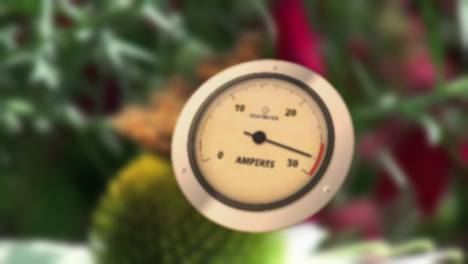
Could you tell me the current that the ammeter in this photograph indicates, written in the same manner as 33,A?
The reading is 28,A
